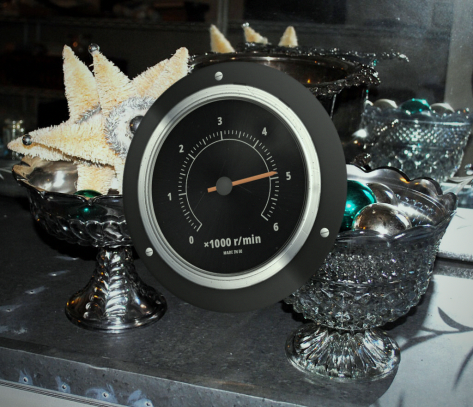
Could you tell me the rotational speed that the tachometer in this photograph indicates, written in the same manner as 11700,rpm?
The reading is 4900,rpm
